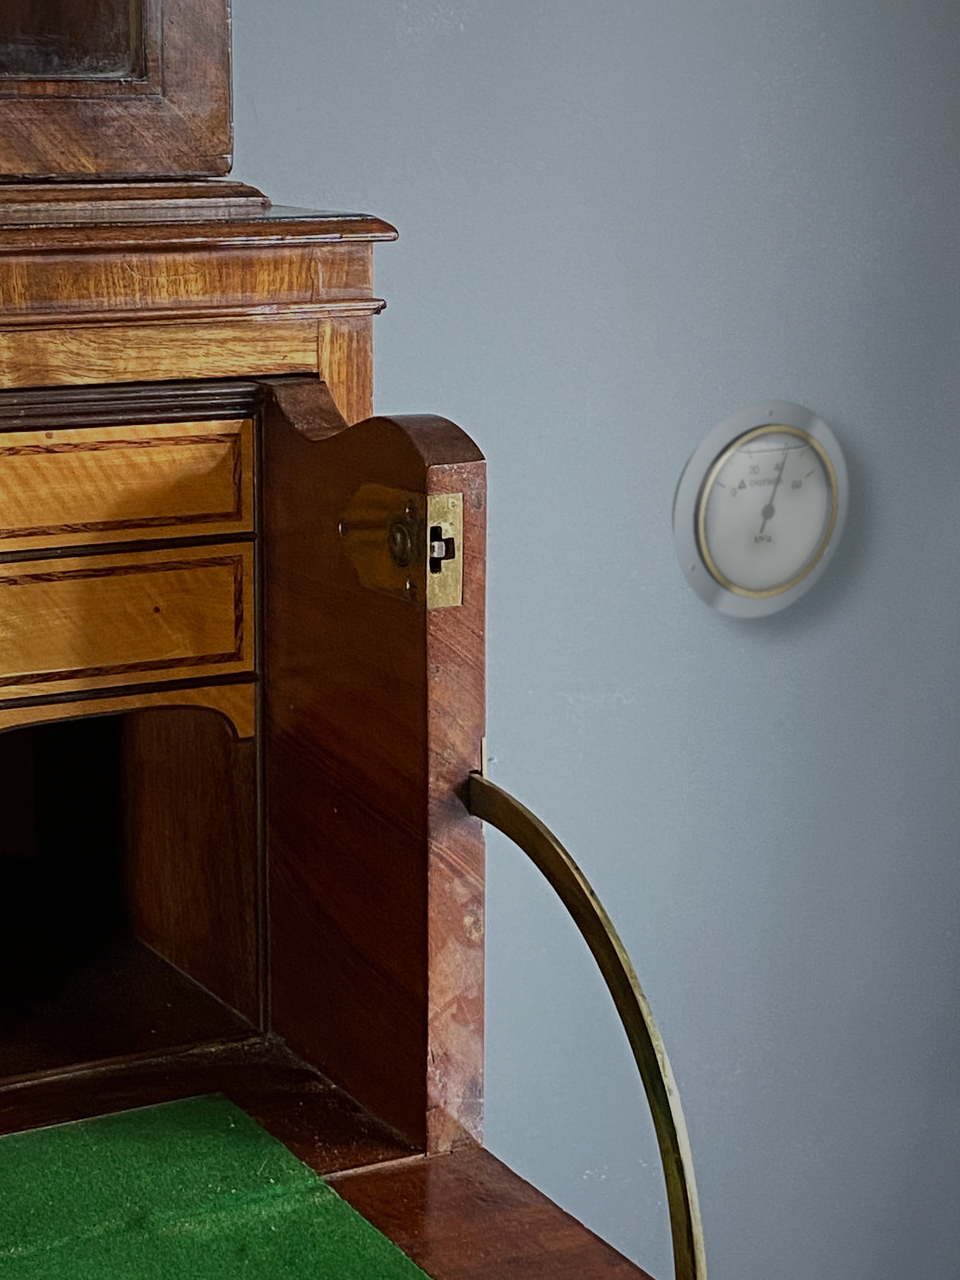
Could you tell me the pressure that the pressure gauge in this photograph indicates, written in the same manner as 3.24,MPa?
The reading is 40,MPa
